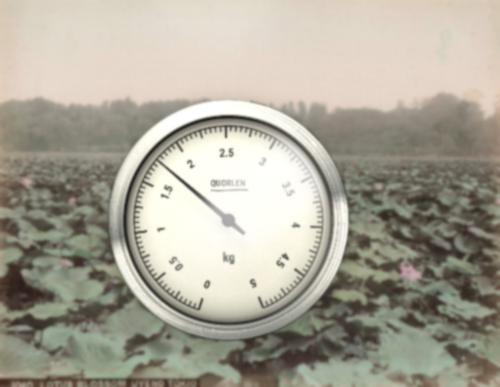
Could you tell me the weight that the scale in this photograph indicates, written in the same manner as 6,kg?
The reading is 1.75,kg
